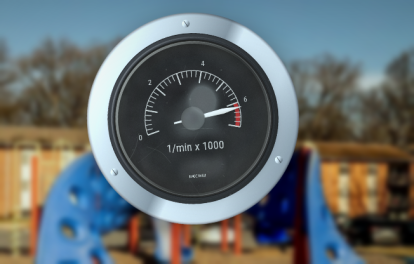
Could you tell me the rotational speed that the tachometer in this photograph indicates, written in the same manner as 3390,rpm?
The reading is 6200,rpm
